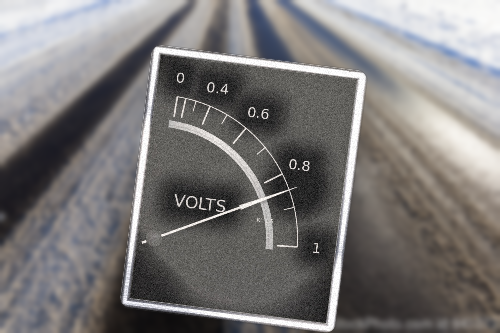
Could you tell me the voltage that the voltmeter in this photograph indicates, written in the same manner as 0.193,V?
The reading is 0.85,V
